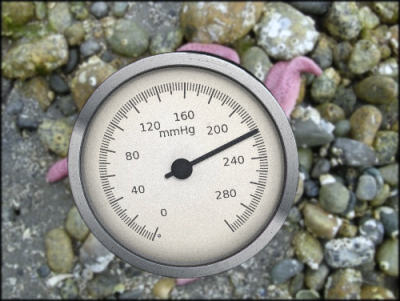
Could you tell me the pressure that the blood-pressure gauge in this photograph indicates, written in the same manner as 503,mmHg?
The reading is 220,mmHg
